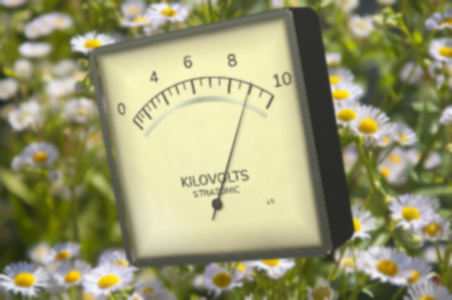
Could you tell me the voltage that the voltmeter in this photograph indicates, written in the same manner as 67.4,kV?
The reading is 9,kV
